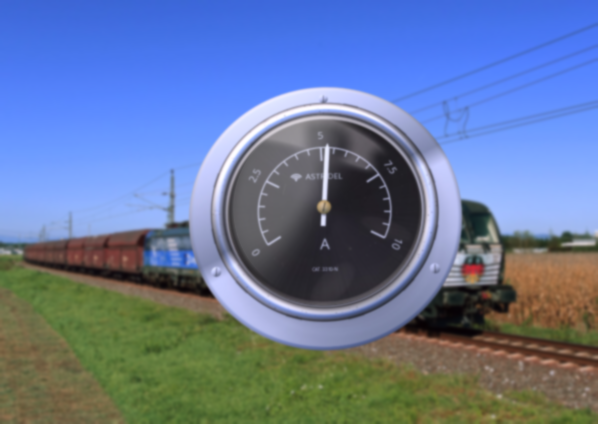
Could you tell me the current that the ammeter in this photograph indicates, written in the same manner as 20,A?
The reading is 5.25,A
